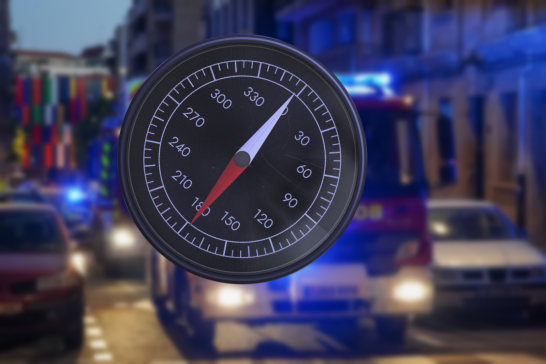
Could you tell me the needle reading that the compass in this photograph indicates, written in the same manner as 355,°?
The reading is 177.5,°
